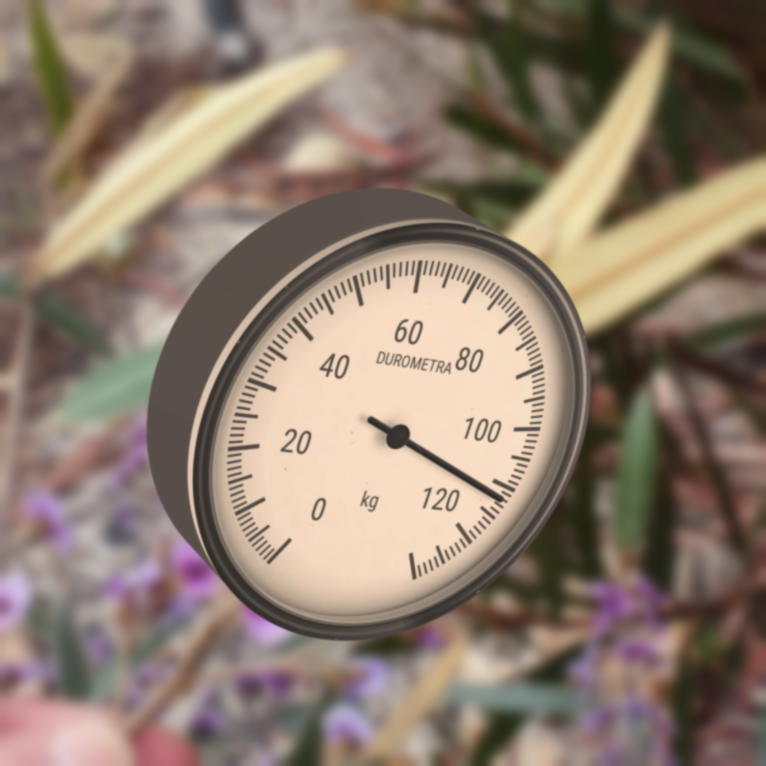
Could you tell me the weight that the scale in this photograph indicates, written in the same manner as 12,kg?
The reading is 112,kg
